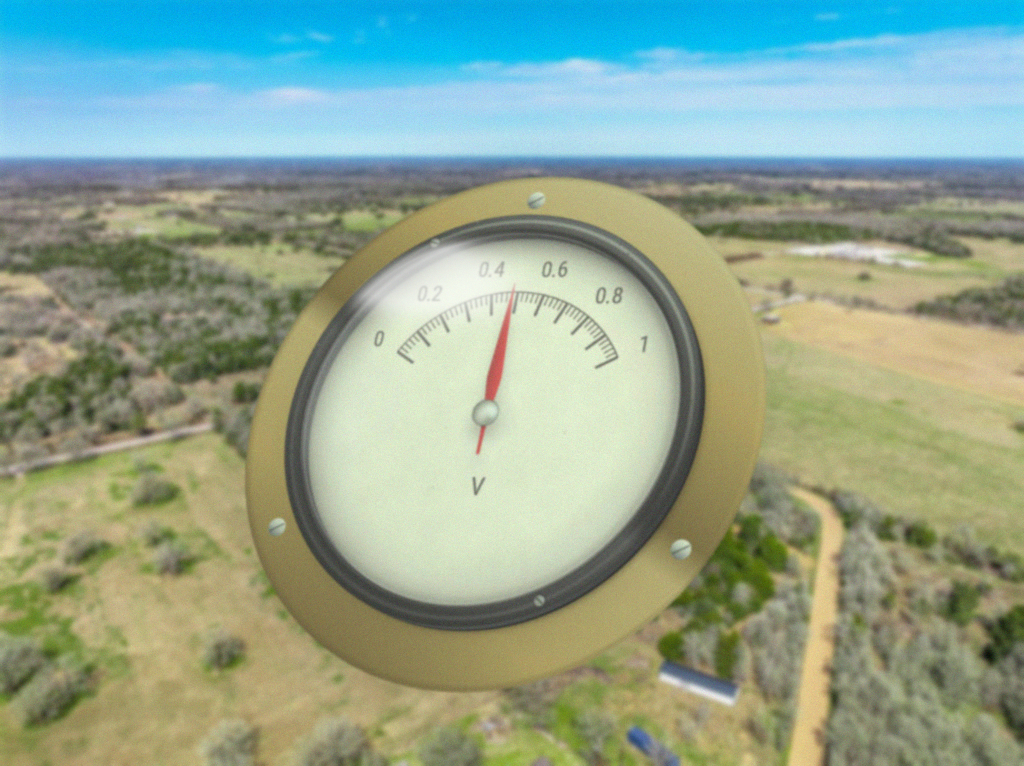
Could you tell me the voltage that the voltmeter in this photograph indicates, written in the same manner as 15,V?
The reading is 0.5,V
